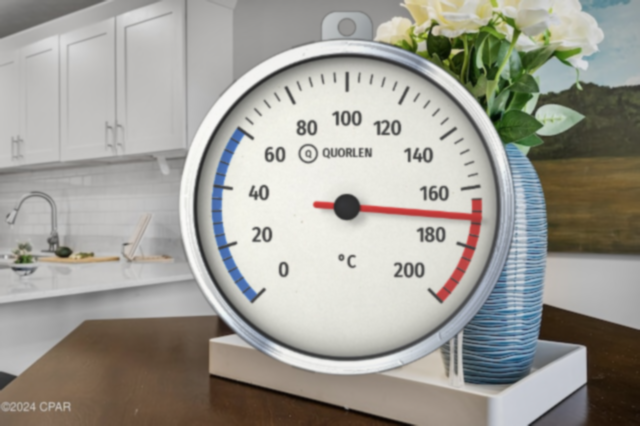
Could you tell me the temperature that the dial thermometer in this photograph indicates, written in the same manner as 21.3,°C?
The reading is 170,°C
